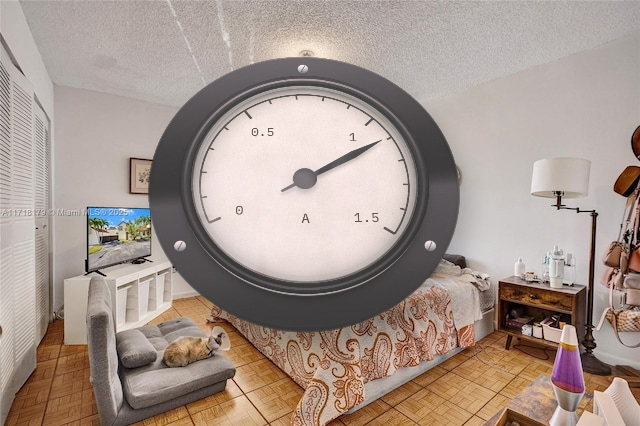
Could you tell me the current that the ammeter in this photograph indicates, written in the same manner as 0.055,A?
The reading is 1.1,A
